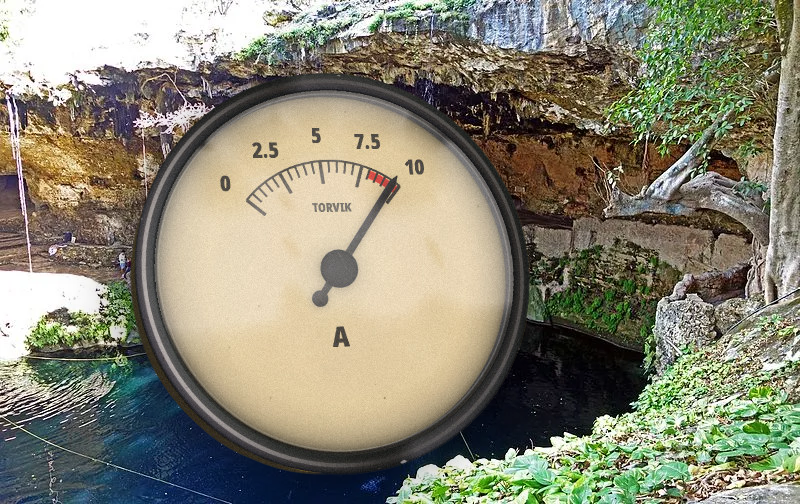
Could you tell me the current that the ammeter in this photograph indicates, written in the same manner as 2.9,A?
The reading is 9.5,A
